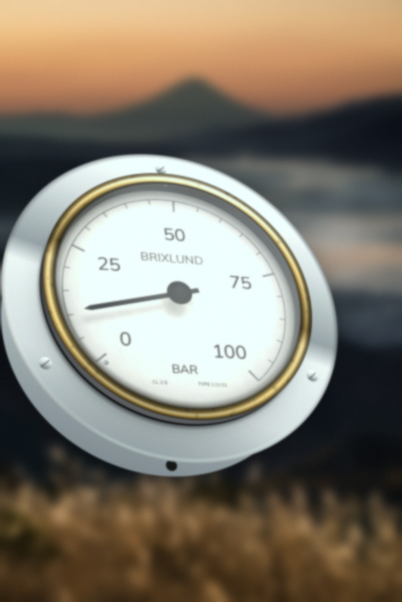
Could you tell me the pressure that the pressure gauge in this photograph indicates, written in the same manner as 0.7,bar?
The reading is 10,bar
